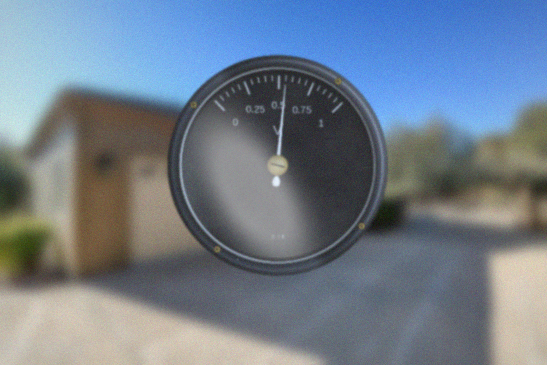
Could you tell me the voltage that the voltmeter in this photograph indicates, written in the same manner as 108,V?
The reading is 0.55,V
